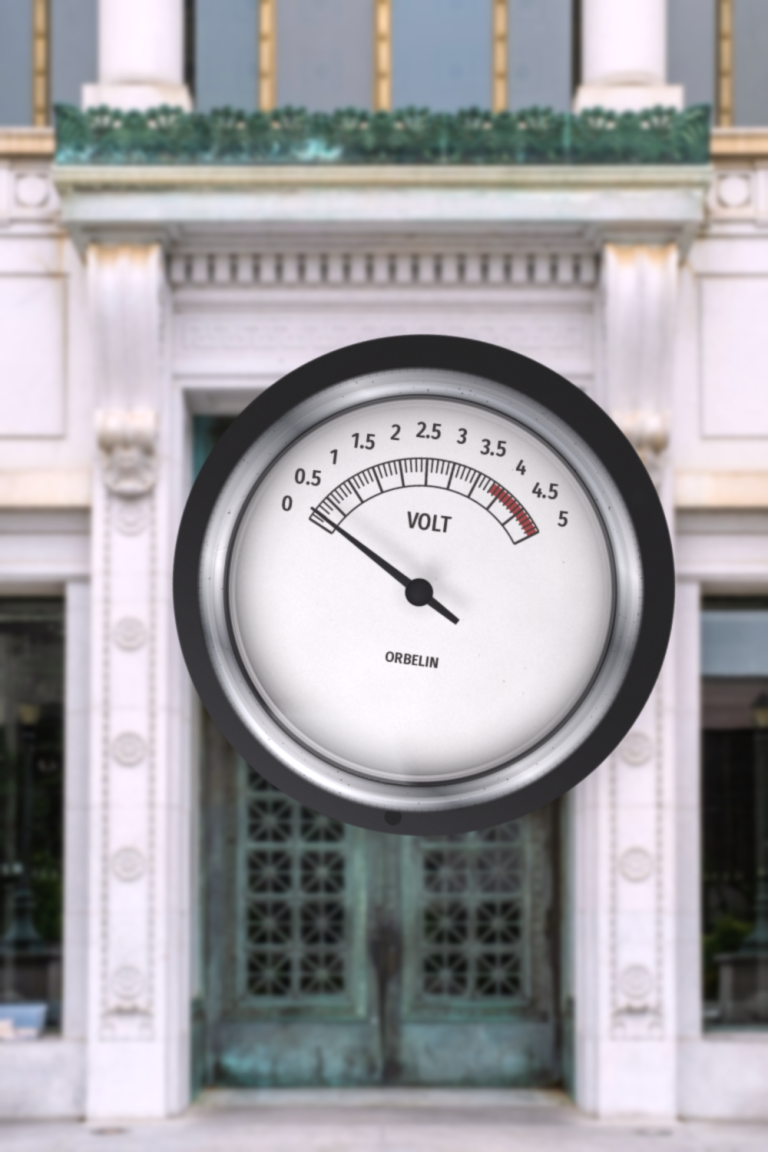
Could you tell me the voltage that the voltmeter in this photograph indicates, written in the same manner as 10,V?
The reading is 0.2,V
